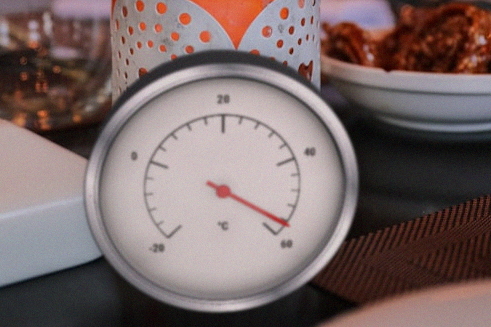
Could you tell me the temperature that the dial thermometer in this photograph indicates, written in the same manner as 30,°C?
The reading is 56,°C
